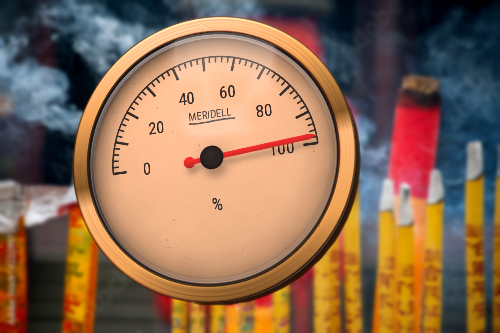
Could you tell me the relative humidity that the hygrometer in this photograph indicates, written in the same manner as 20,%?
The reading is 98,%
